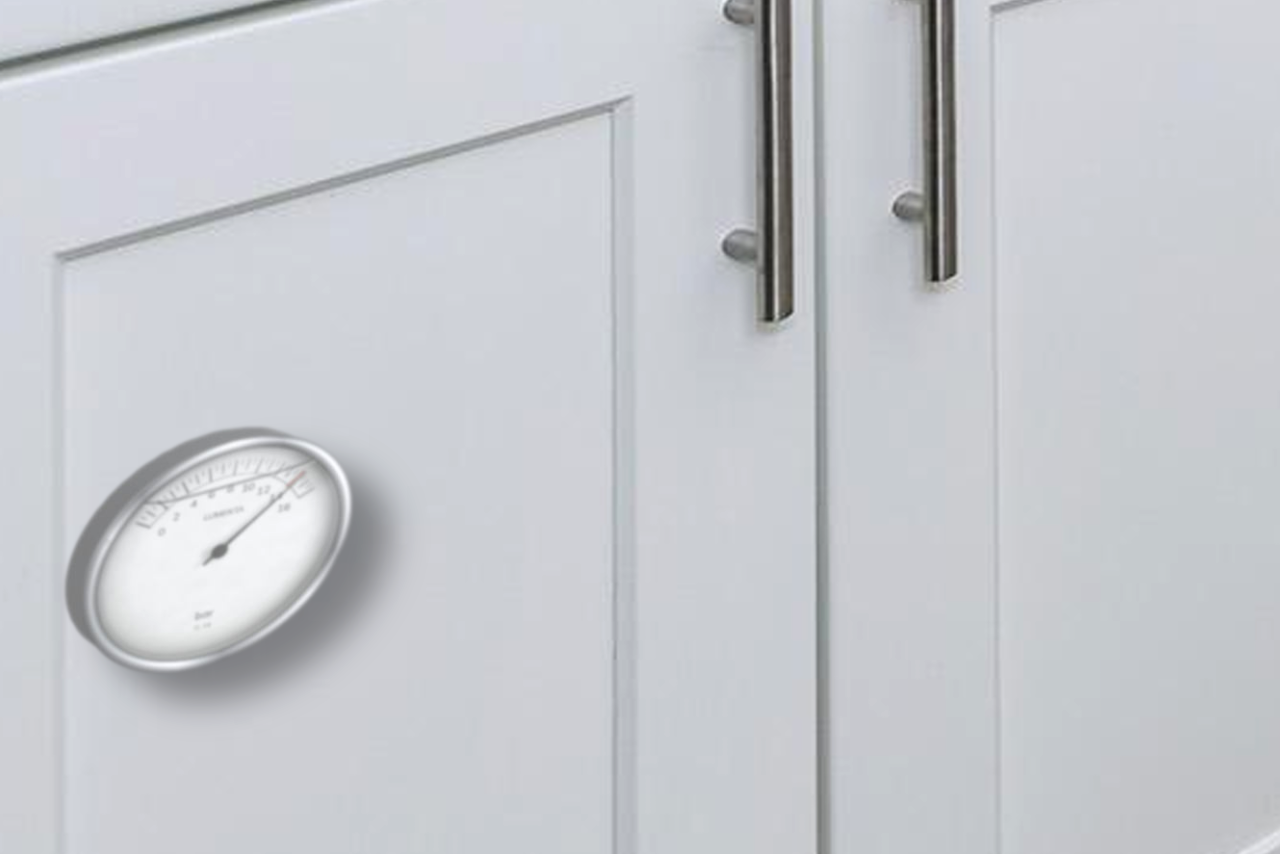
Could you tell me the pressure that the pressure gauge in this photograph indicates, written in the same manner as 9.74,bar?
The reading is 14,bar
